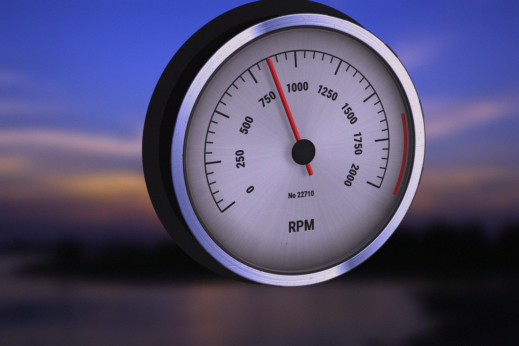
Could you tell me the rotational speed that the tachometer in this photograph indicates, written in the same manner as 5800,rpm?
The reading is 850,rpm
